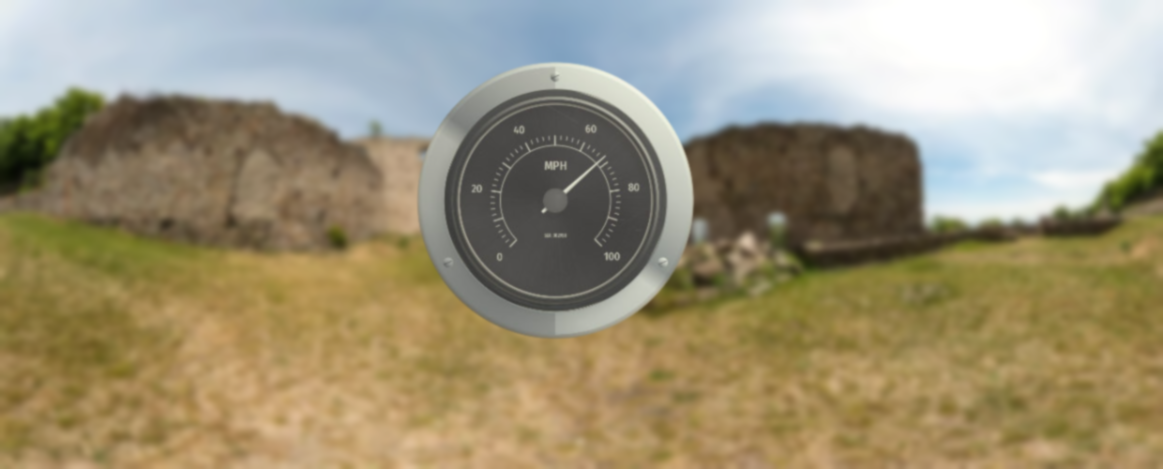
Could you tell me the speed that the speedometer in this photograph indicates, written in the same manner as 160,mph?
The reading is 68,mph
